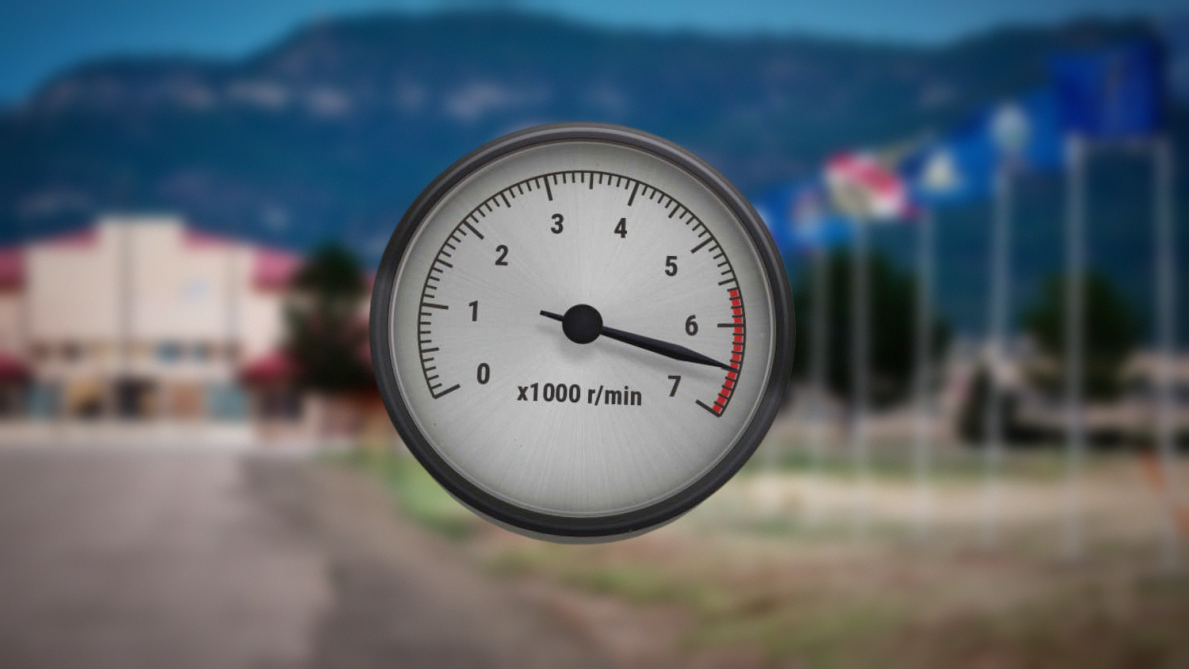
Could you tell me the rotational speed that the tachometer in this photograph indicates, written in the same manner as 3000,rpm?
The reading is 6500,rpm
